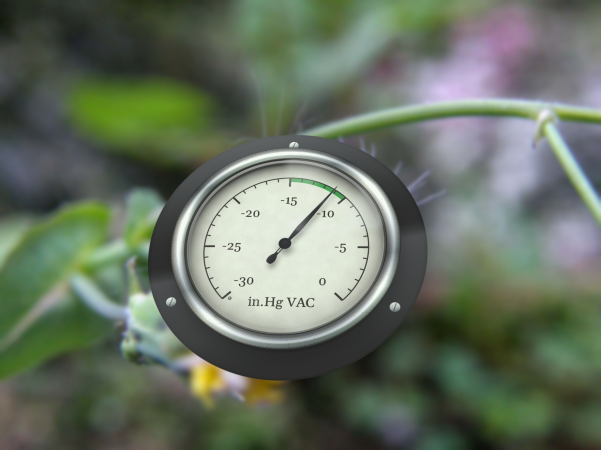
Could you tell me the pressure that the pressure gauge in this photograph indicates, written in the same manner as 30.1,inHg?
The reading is -11,inHg
